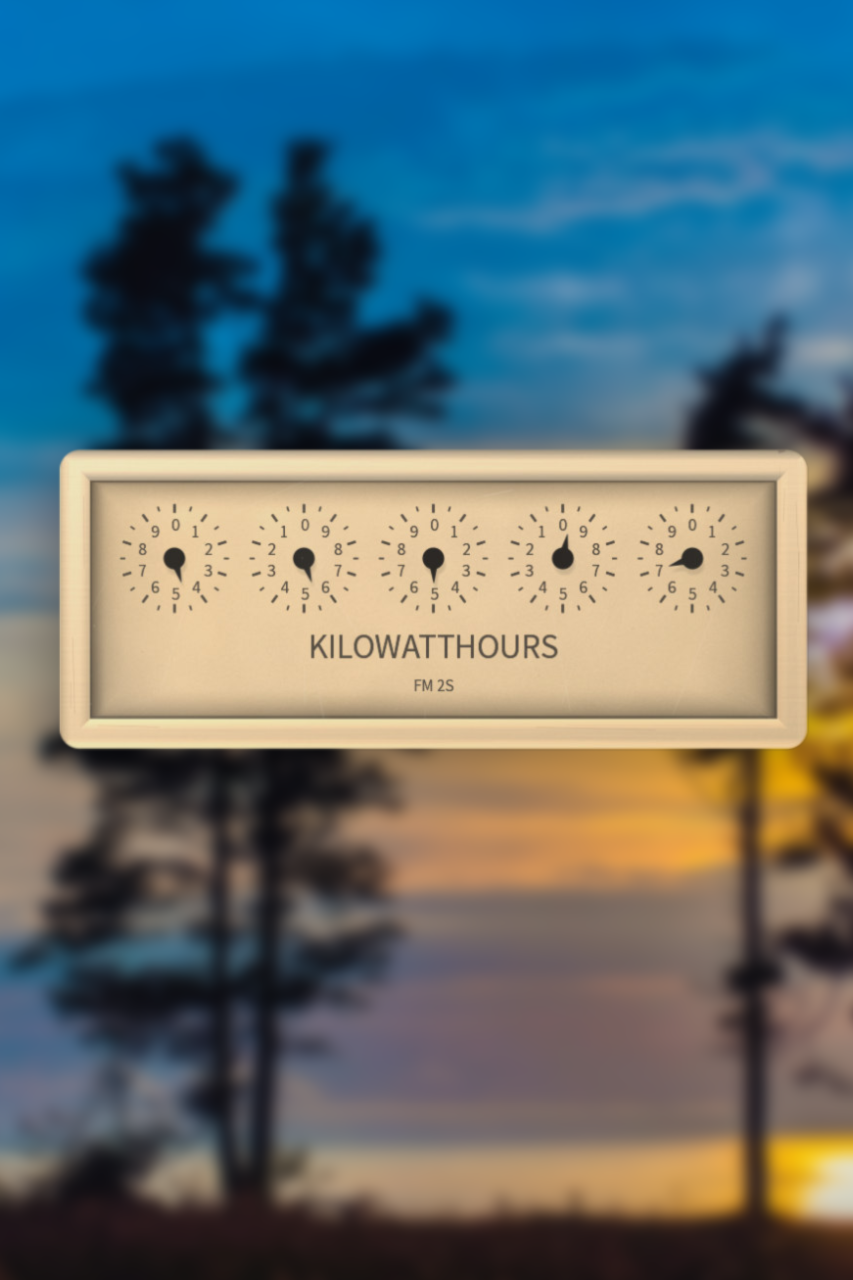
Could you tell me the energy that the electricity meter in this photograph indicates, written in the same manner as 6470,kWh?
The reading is 45497,kWh
